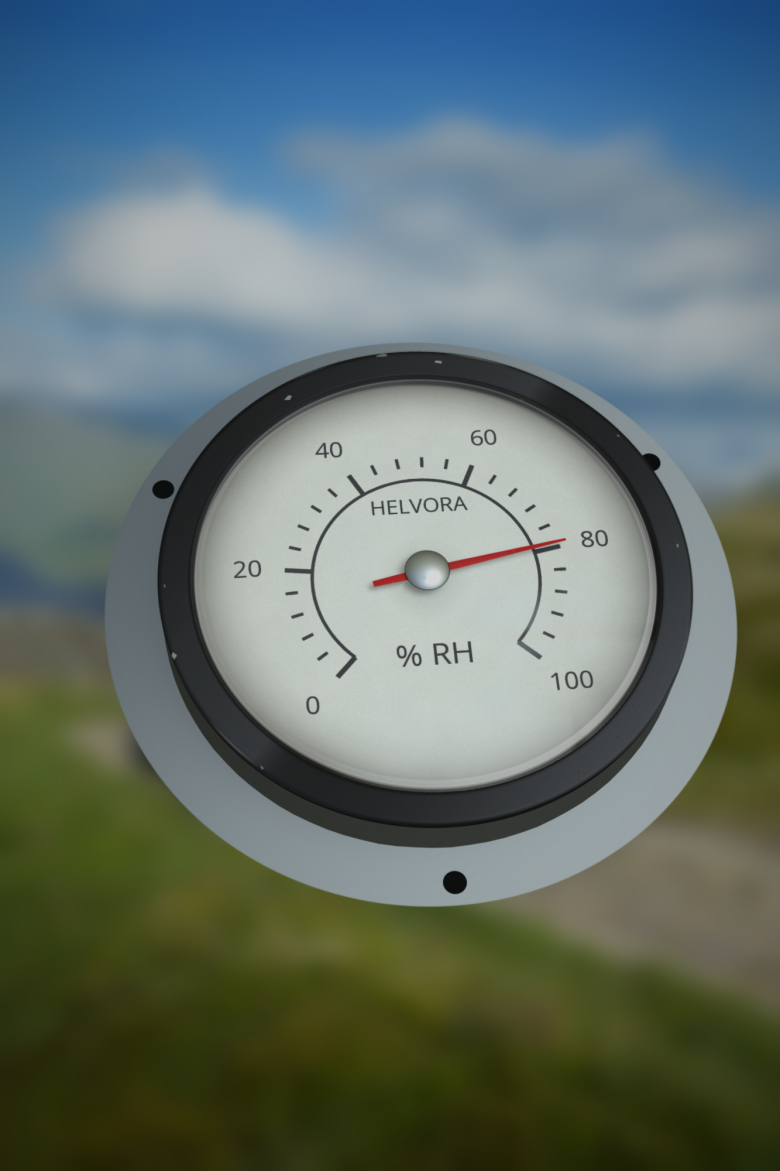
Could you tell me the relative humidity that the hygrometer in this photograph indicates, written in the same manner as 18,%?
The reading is 80,%
